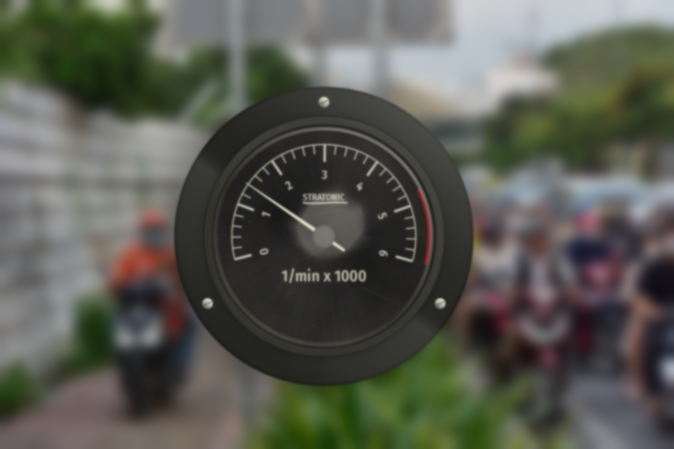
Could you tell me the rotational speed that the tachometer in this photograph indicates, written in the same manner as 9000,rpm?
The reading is 1400,rpm
